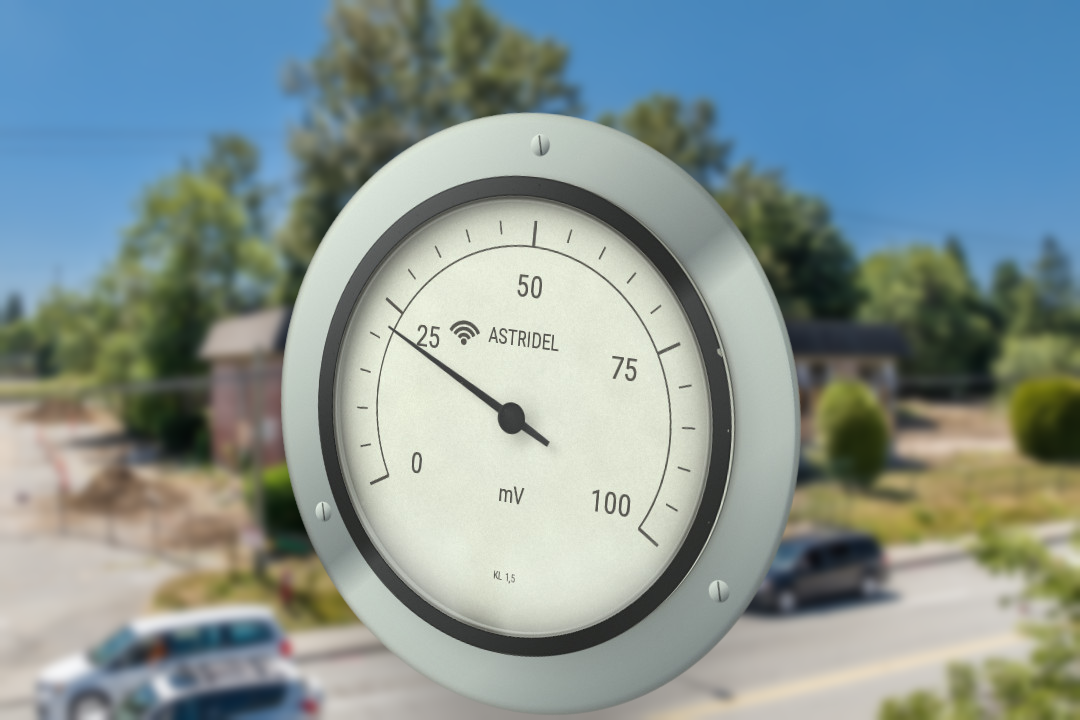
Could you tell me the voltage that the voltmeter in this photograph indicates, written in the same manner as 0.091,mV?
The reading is 22.5,mV
